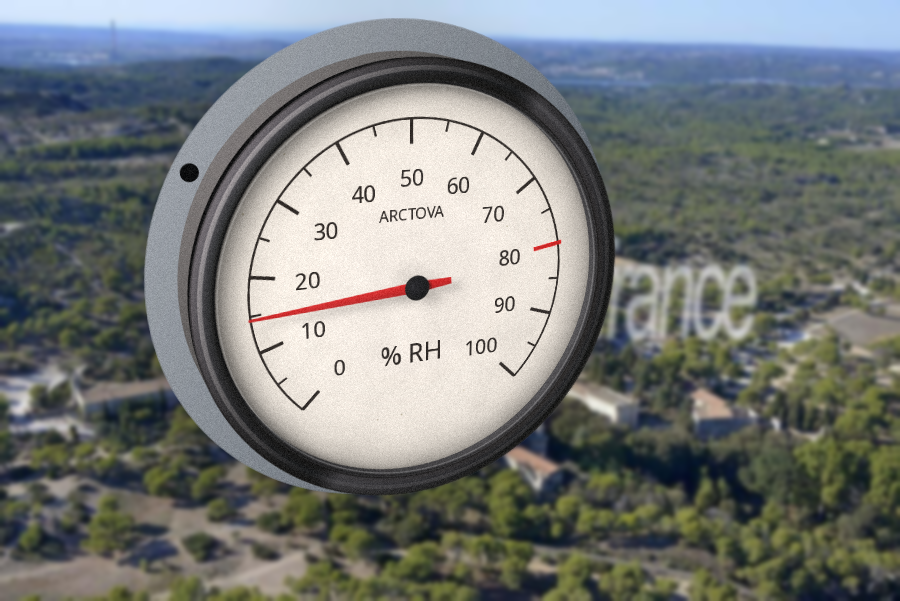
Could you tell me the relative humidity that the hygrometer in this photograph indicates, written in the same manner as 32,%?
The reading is 15,%
